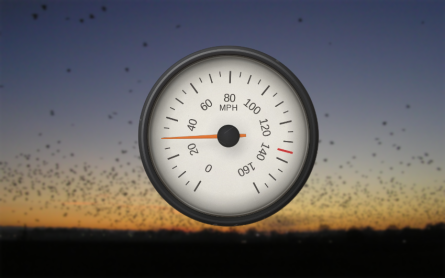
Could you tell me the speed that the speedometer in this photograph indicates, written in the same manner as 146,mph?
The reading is 30,mph
